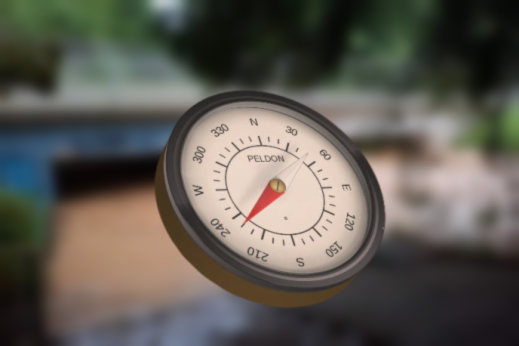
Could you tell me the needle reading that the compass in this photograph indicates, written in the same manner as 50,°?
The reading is 230,°
